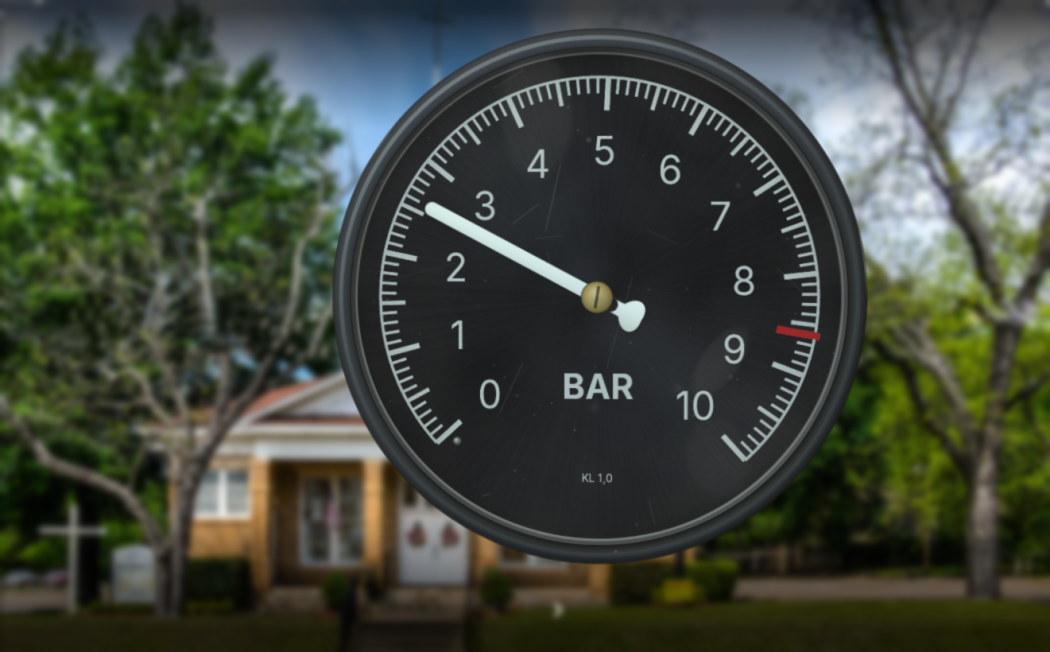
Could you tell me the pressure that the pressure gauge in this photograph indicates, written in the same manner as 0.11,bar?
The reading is 2.6,bar
